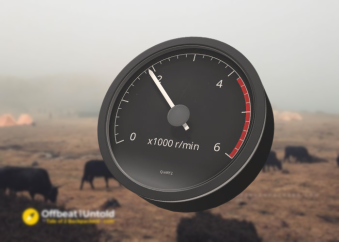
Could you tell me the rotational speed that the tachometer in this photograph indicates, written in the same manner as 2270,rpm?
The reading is 1900,rpm
